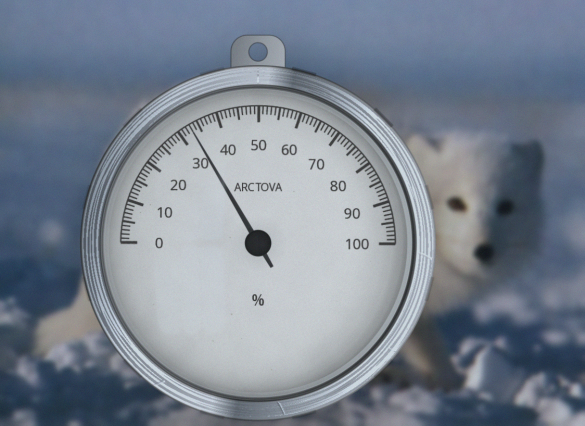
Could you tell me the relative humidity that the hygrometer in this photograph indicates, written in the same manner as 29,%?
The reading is 33,%
